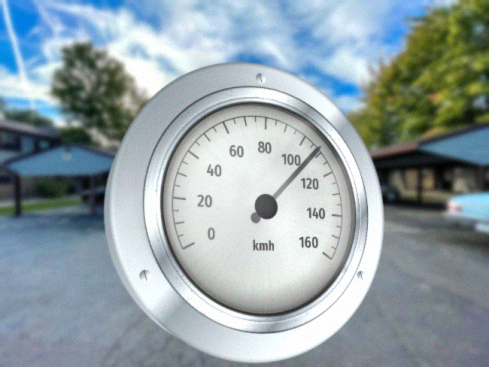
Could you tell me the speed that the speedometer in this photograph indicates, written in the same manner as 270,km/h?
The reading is 107.5,km/h
